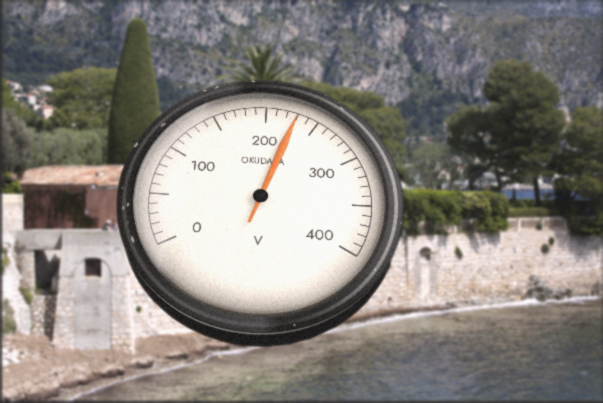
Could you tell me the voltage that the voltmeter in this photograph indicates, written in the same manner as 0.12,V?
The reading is 230,V
